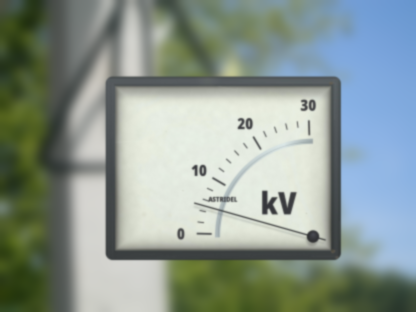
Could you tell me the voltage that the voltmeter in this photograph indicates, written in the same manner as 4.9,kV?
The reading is 5,kV
